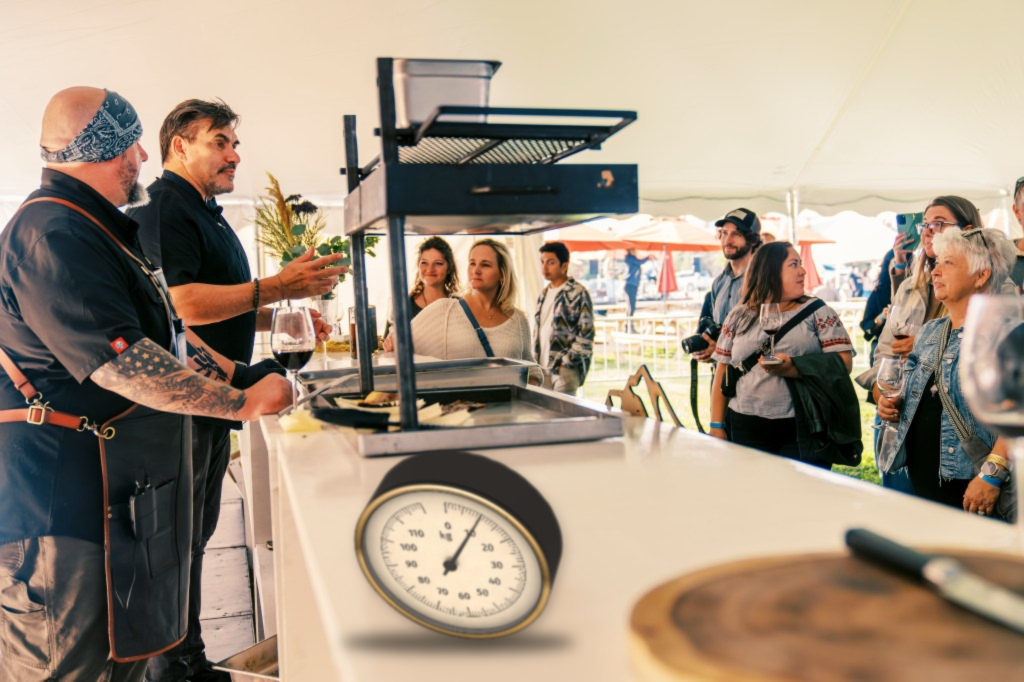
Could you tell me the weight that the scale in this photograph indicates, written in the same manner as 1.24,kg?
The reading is 10,kg
